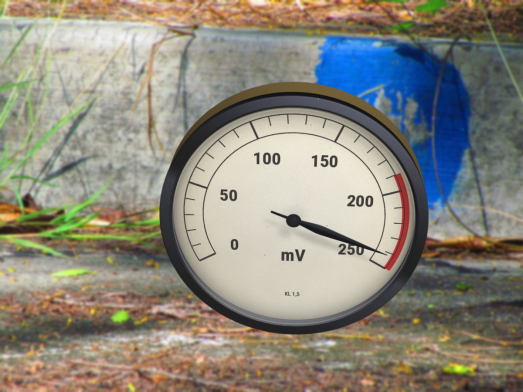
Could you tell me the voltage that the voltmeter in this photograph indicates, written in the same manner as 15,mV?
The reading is 240,mV
